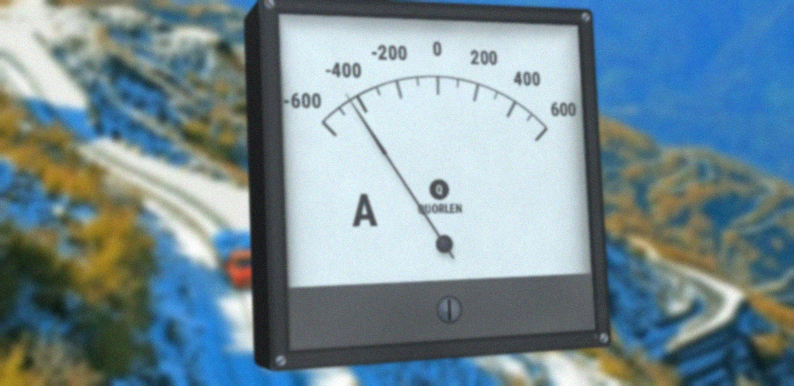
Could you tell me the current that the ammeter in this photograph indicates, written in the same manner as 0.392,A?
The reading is -450,A
